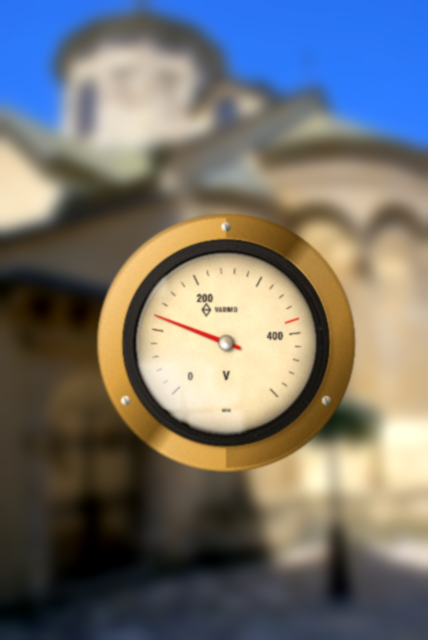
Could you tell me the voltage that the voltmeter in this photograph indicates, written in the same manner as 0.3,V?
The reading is 120,V
